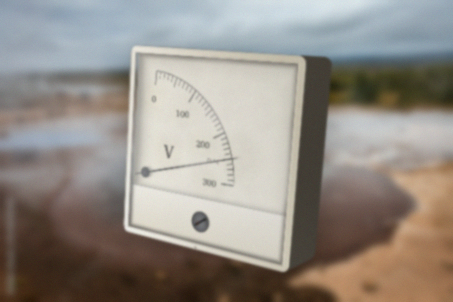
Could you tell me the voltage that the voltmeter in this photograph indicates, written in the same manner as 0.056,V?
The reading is 250,V
